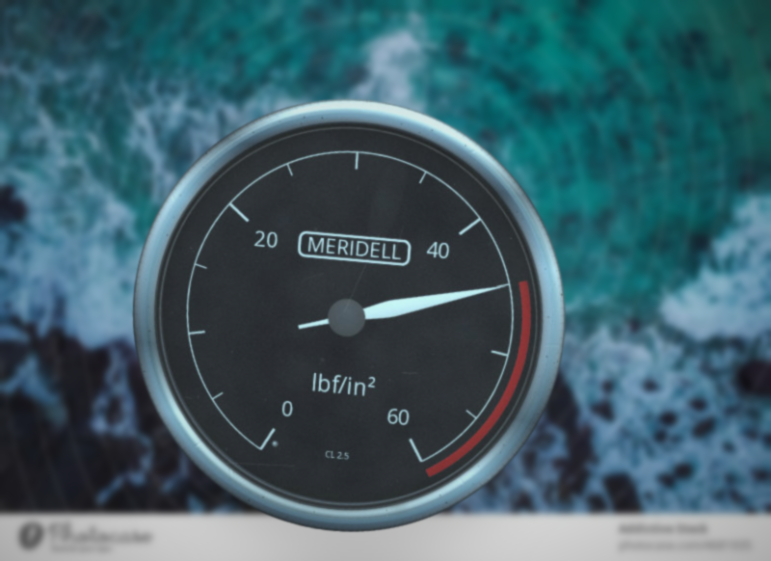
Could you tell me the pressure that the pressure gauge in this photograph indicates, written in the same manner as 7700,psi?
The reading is 45,psi
